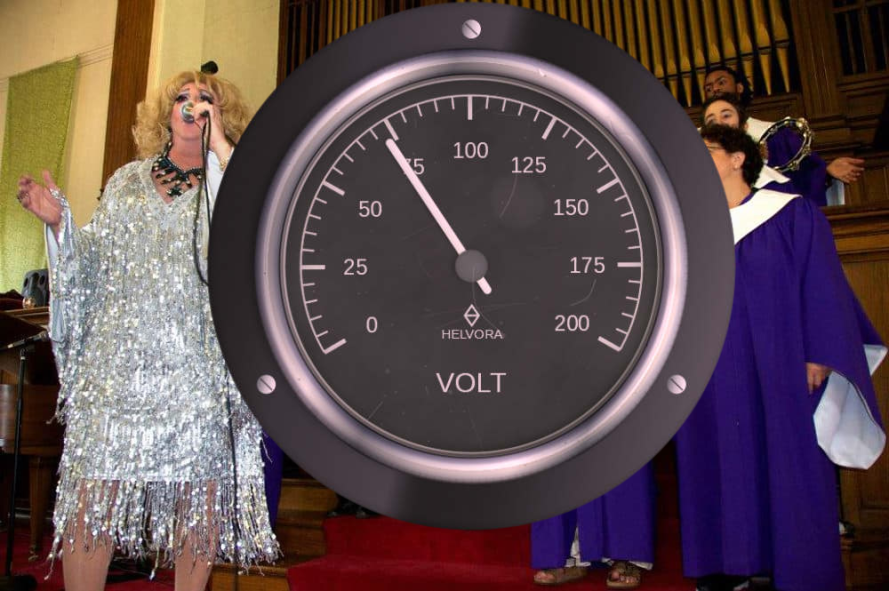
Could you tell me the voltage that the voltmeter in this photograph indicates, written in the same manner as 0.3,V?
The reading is 72.5,V
